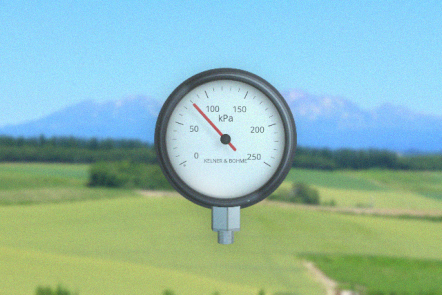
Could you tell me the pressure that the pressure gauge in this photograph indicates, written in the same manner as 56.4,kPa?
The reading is 80,kPa
